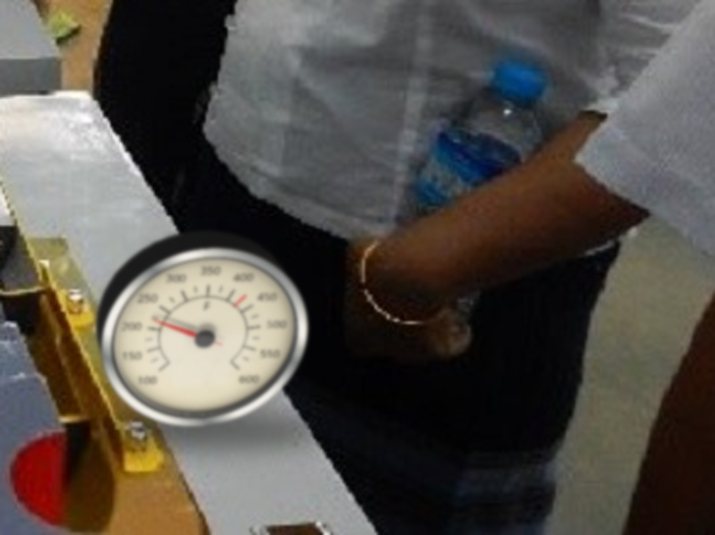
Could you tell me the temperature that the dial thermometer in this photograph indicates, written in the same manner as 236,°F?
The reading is 225,°F
